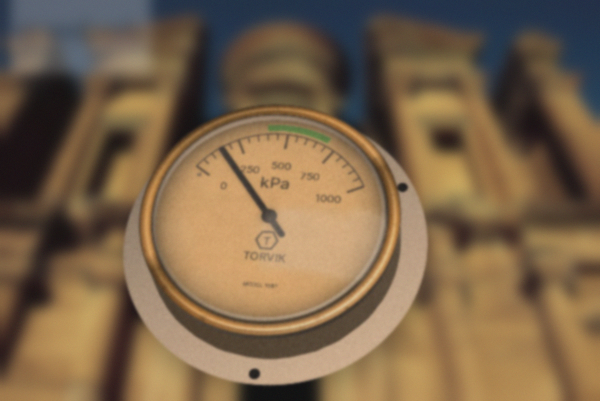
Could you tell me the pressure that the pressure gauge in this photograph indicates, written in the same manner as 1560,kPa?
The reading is 150,kPa
